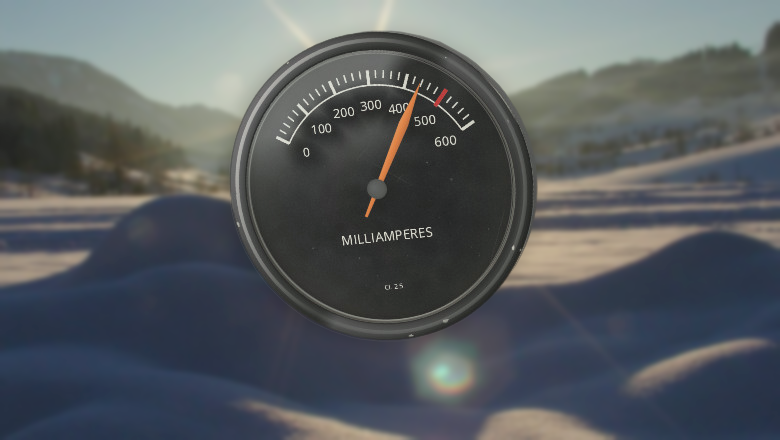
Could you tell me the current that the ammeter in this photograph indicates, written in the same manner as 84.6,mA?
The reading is 440,mA
